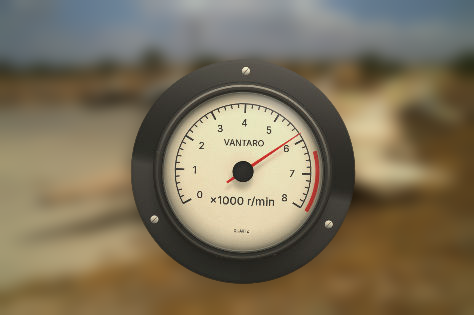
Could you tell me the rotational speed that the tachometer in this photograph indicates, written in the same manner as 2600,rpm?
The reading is 5800,rpm
